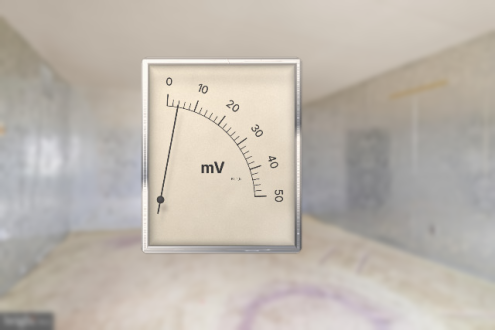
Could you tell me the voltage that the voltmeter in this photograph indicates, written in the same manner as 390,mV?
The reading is 4,mV
